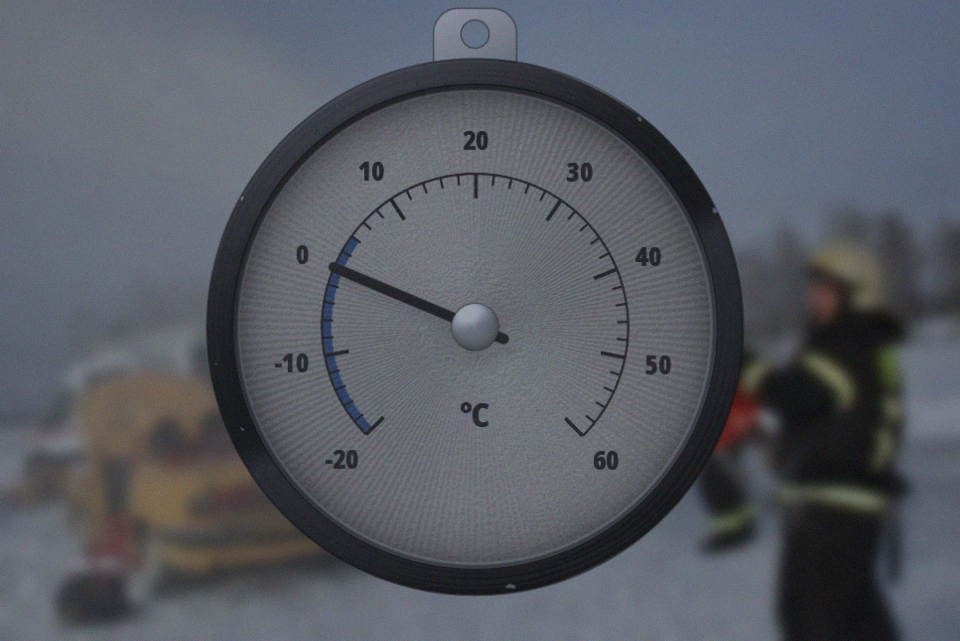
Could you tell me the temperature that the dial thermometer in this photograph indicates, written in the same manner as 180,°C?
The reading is 0,°C
